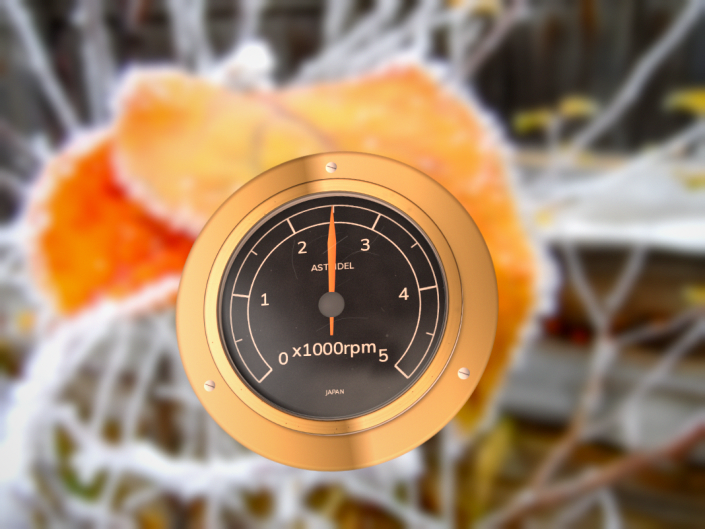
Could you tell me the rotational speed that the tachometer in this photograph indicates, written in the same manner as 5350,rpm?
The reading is 2500,rpm
